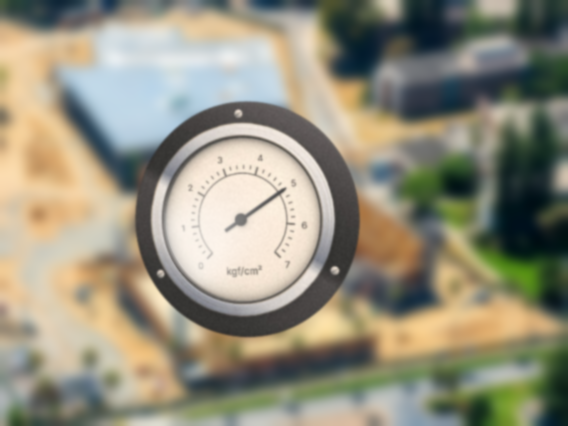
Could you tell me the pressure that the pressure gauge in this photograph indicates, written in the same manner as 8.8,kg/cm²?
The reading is 5,kg/cm²
